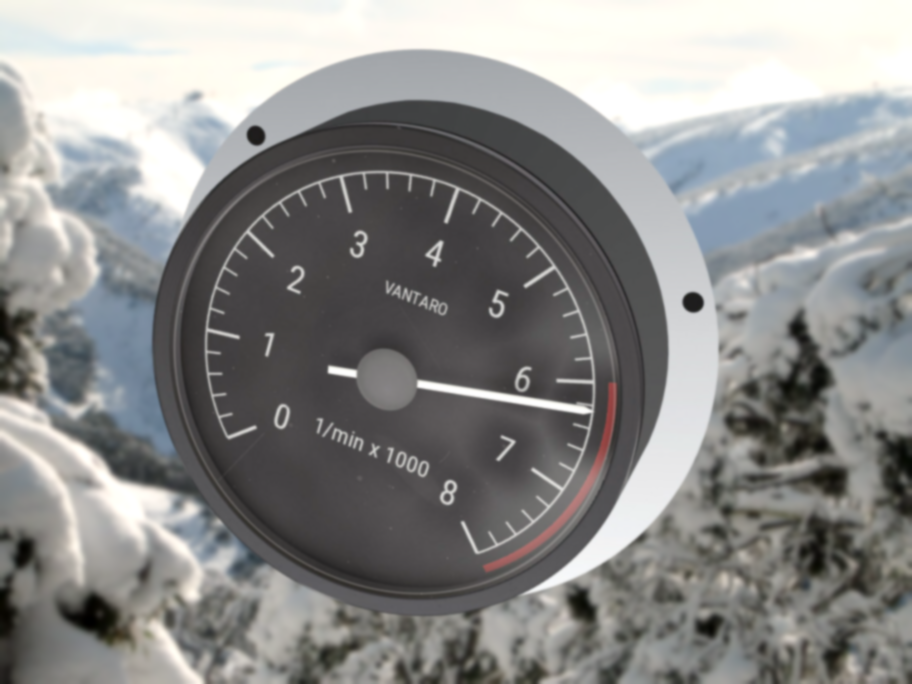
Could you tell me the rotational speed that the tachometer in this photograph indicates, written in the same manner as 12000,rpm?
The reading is 6200,rpm
